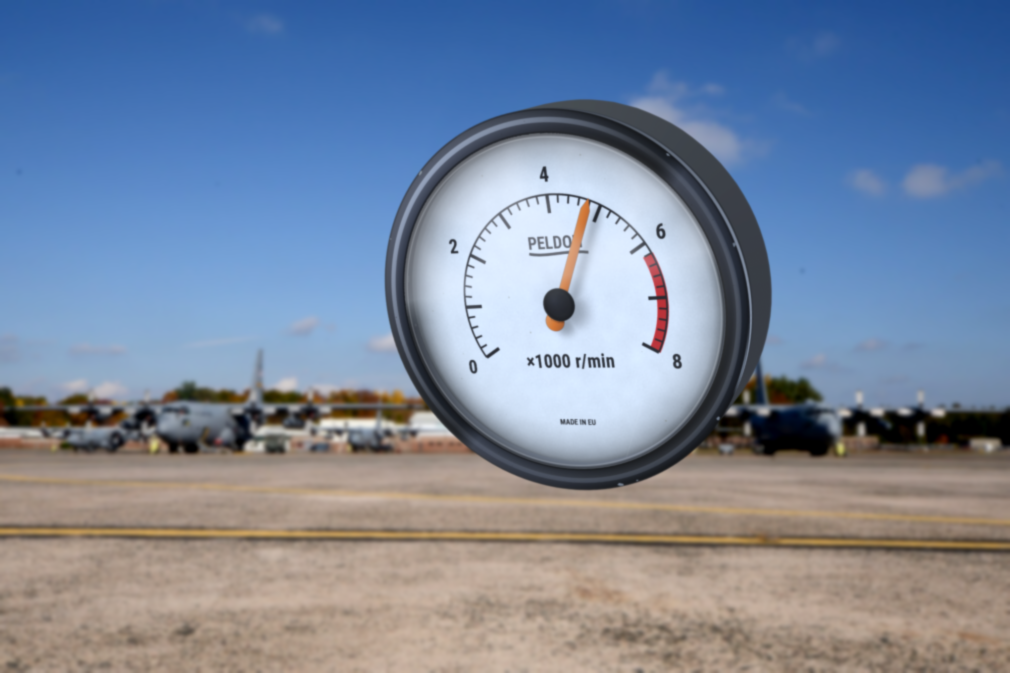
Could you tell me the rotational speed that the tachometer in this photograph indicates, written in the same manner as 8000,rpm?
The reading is 4800,rpm
